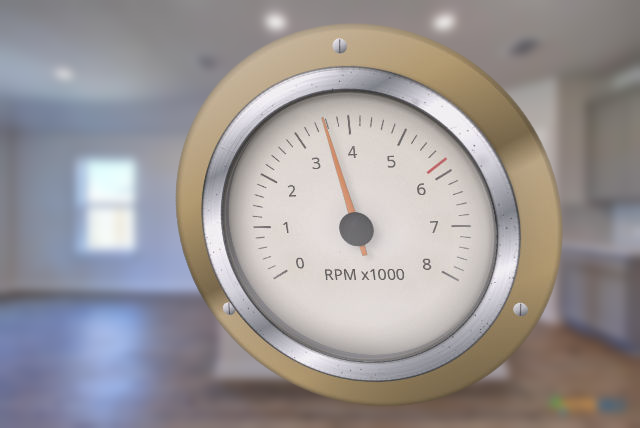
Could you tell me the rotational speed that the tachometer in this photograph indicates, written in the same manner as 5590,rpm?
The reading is 3600,rpm
